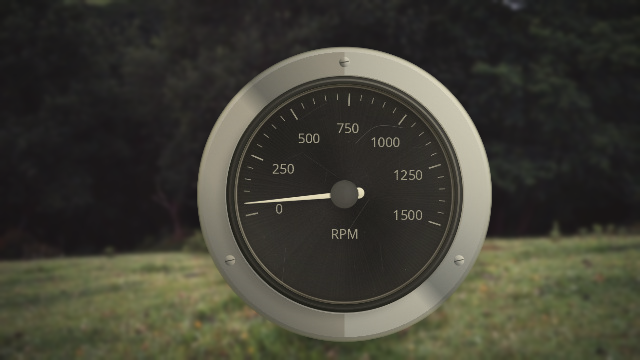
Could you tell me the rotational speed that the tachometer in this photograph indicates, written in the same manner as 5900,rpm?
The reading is 50,rpm
